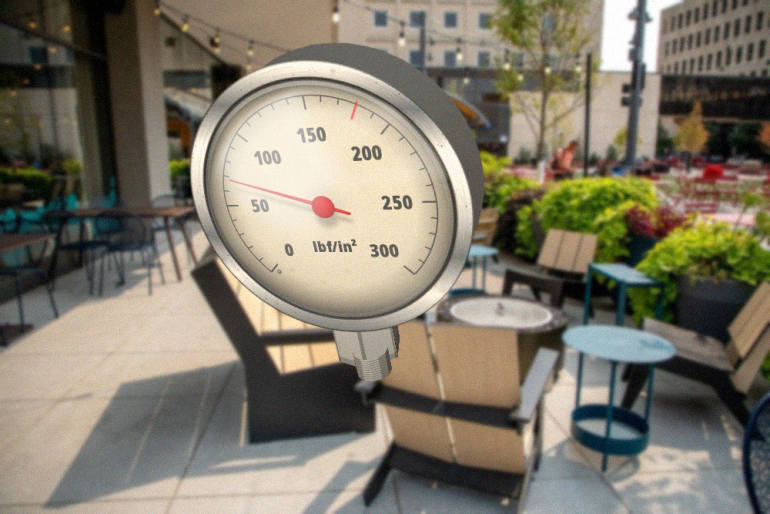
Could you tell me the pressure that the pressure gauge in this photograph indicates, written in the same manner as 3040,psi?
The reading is 70,psi
